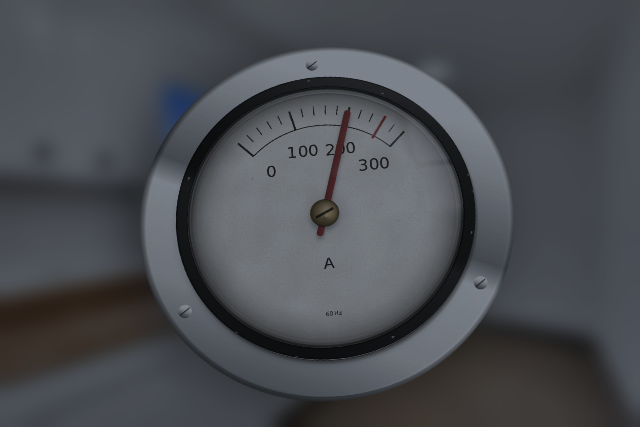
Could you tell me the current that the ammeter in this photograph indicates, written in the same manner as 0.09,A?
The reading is 200,A
